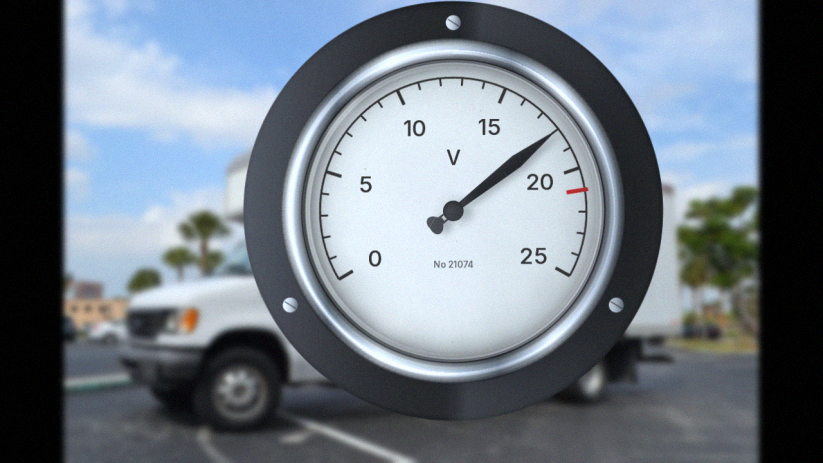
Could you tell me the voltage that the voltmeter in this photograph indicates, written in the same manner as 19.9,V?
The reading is 18,V
